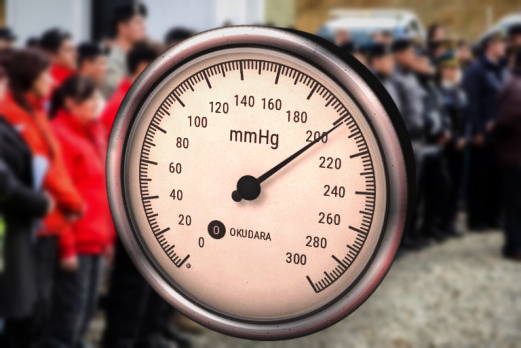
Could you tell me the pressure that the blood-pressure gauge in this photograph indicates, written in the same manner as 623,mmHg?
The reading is 202,mmHg
